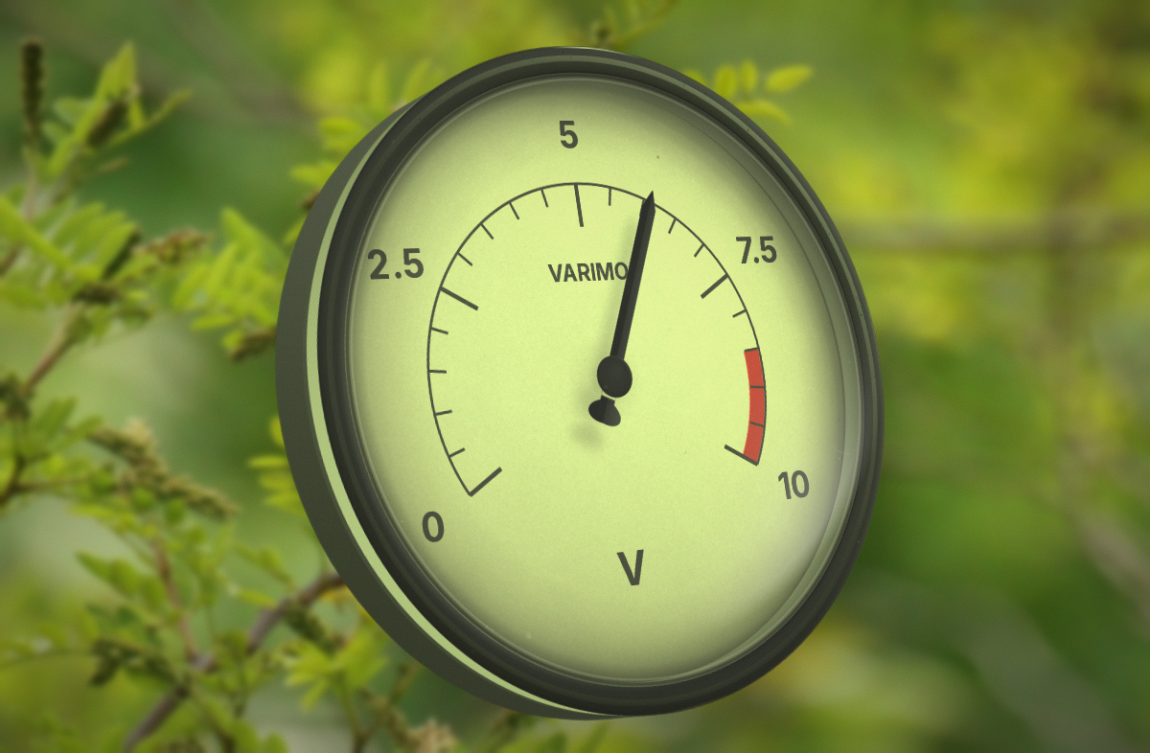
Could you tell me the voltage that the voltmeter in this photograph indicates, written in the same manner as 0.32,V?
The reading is 6,V
